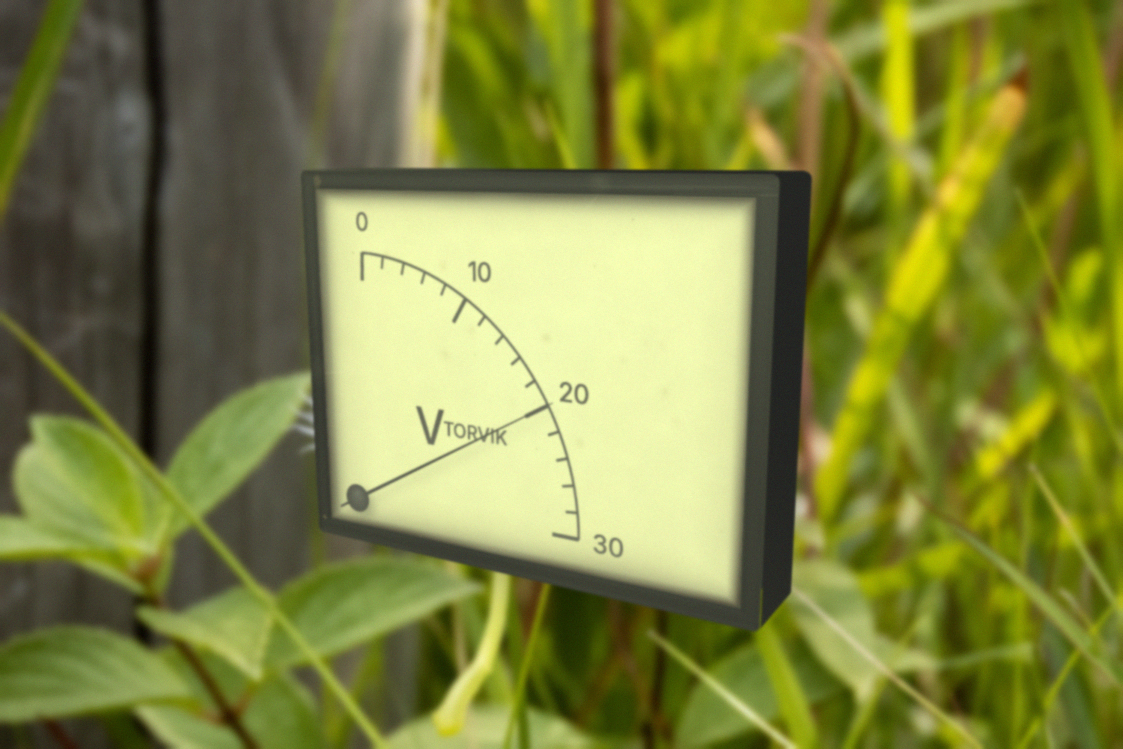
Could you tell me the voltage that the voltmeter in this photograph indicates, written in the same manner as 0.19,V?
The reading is 20,V
